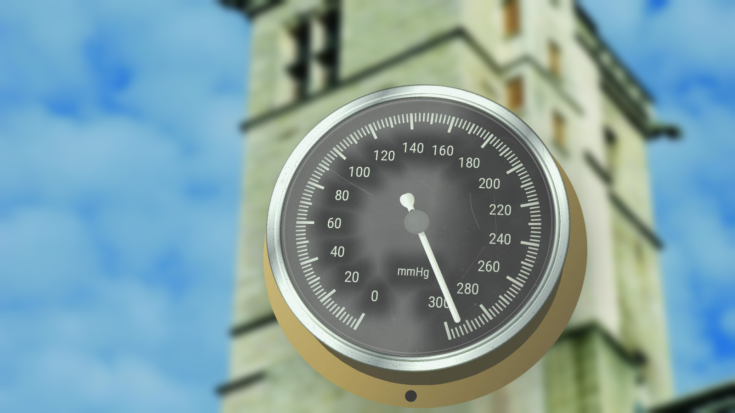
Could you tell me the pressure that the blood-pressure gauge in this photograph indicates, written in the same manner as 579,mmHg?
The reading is 294,mmHg
